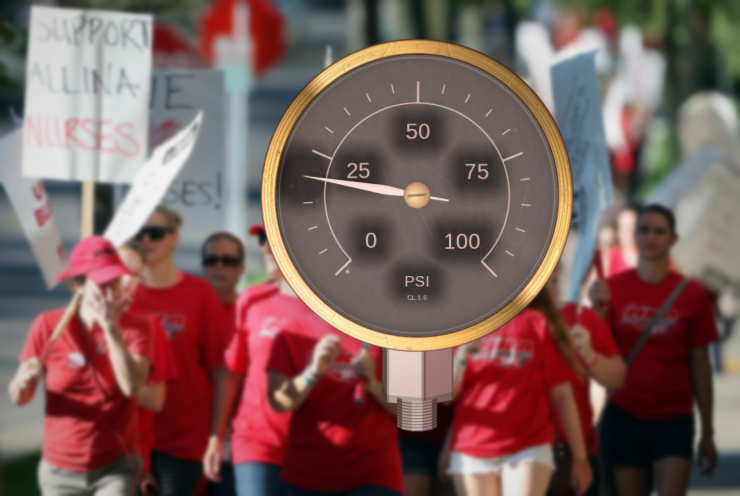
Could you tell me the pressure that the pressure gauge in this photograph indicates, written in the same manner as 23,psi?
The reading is 20,psi
